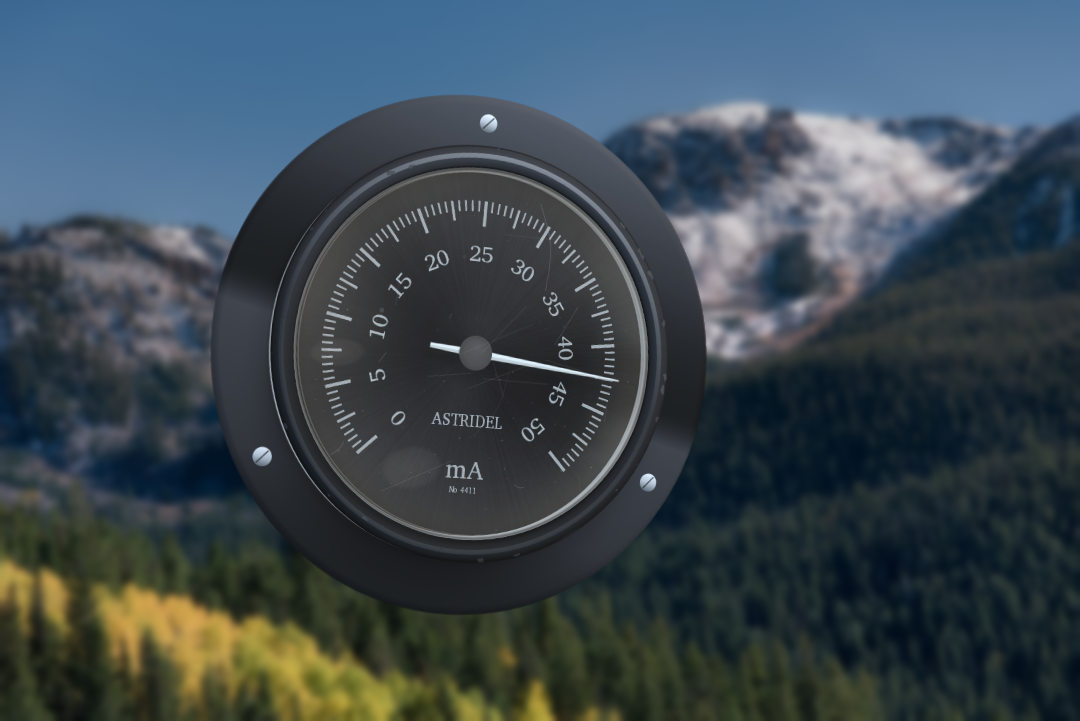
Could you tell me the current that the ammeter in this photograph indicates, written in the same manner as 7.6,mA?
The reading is 42.5,mA
